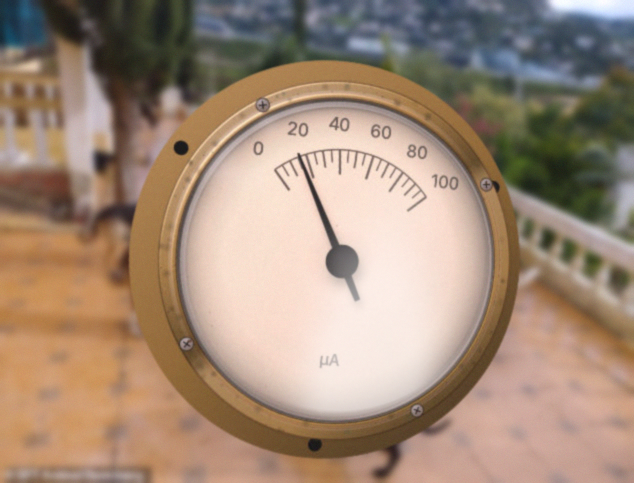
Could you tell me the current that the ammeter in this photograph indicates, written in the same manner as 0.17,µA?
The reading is 15,µA
